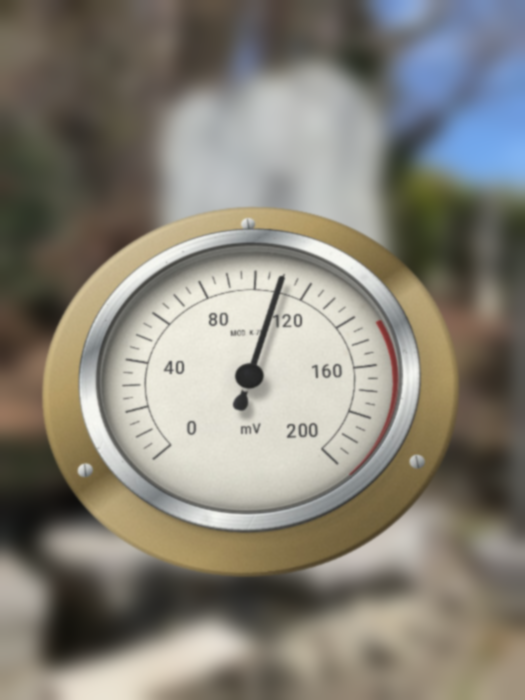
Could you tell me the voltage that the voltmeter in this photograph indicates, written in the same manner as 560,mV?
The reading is 110,mV
